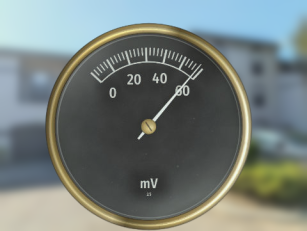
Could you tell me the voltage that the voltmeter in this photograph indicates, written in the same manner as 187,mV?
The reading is 58,mV
